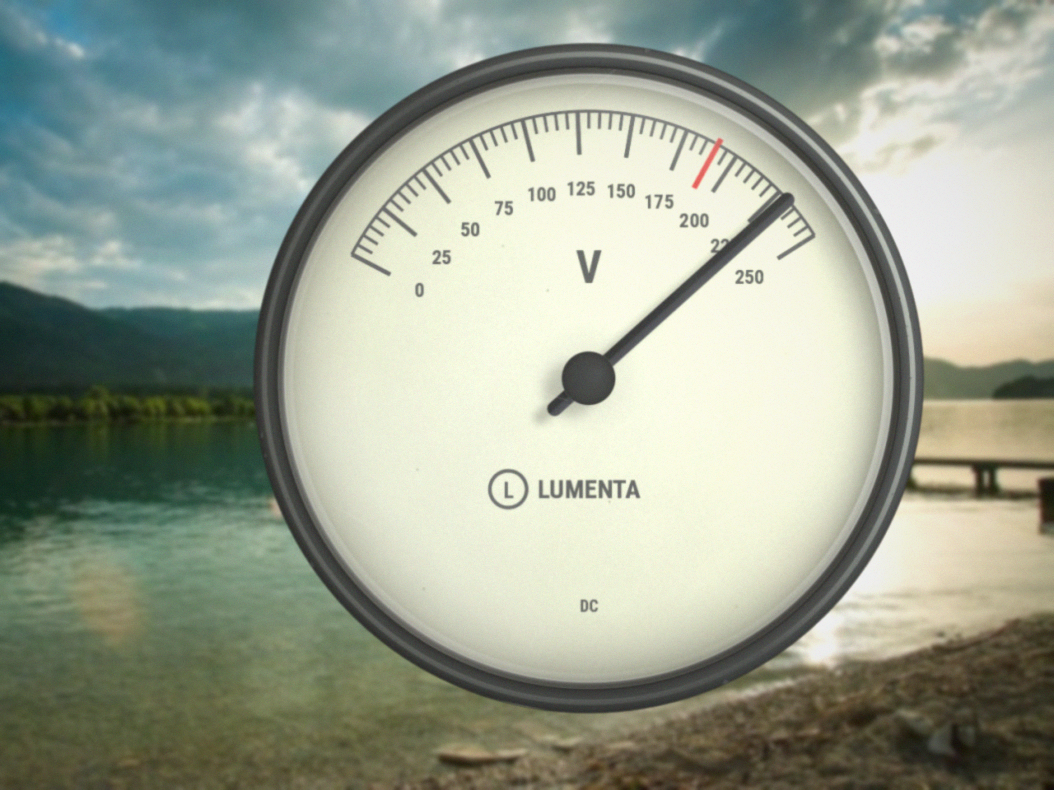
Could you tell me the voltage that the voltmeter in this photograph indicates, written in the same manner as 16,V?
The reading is 230,V
